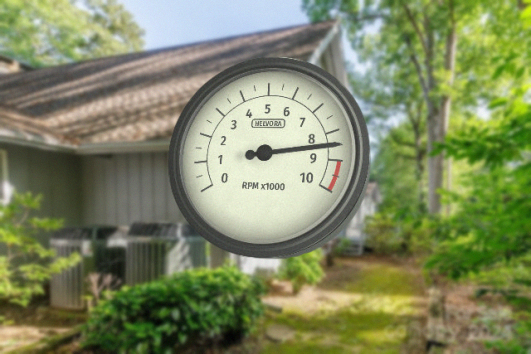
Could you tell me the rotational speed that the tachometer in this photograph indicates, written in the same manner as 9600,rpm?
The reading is 8500,rpm
